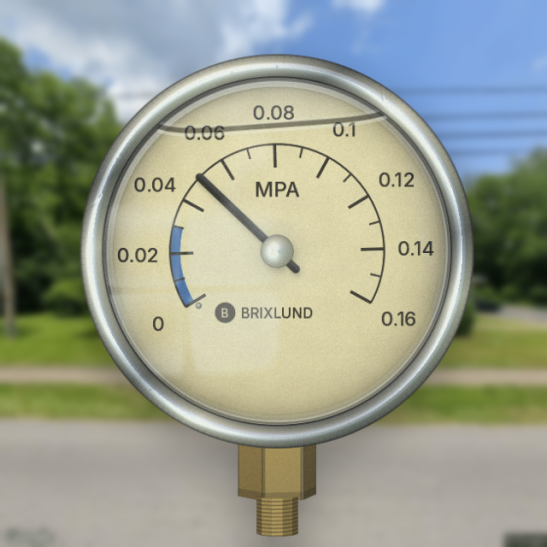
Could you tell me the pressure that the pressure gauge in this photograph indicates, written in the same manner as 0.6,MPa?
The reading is 0.05,MPa
